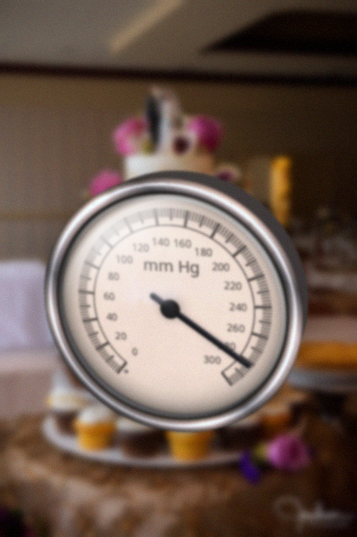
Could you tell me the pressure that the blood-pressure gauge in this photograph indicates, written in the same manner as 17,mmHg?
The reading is 280,mmHg
